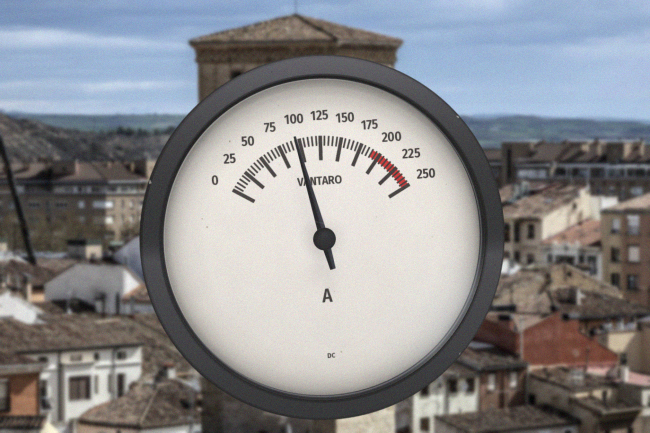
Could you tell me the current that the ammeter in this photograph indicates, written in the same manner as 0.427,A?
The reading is 95,A
